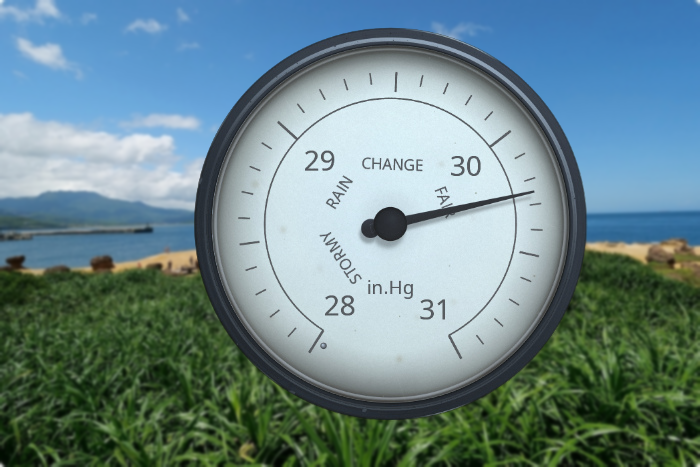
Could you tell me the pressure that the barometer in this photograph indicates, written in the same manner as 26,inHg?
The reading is 30.25,inHg
